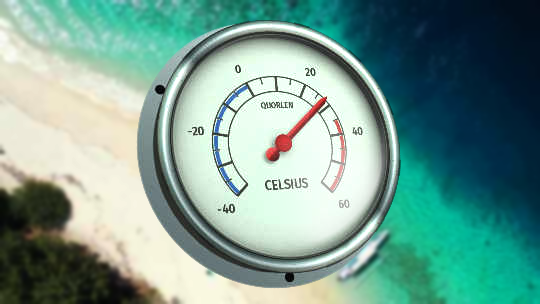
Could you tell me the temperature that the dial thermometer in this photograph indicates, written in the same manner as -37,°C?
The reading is 27.5,°C
